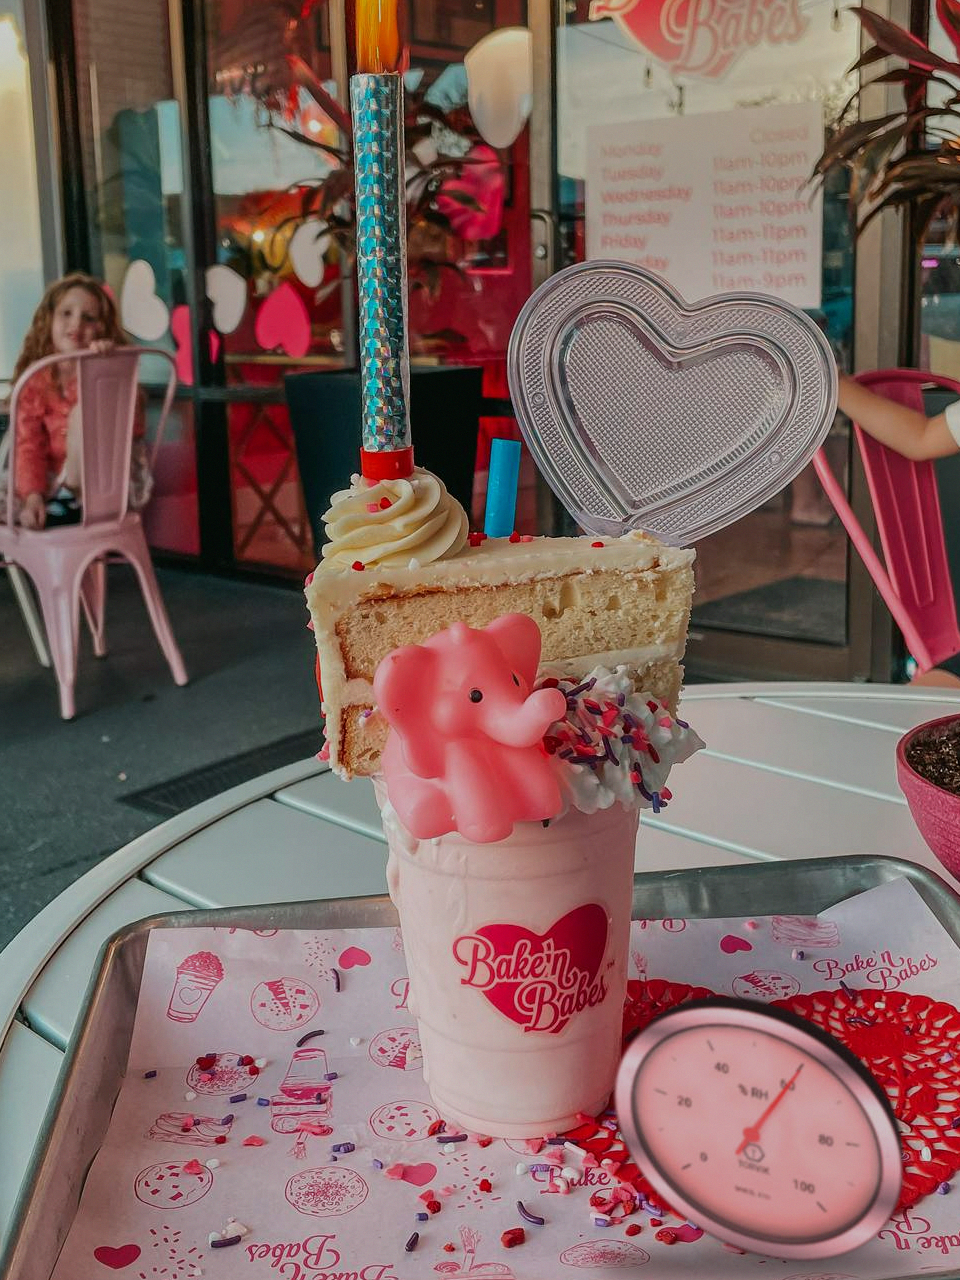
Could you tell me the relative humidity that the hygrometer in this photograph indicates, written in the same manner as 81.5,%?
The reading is 60,%
